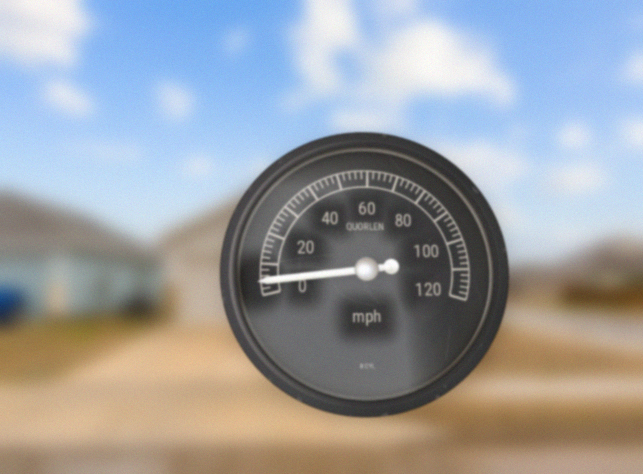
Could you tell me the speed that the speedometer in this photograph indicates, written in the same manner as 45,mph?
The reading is 4,mph
